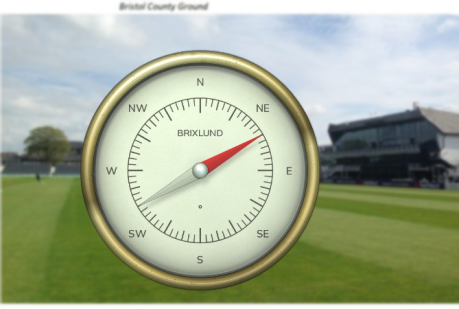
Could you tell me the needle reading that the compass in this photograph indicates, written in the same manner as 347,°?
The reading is 60,°
